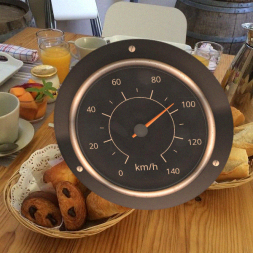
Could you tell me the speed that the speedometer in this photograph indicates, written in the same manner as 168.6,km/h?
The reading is 95,km/h
